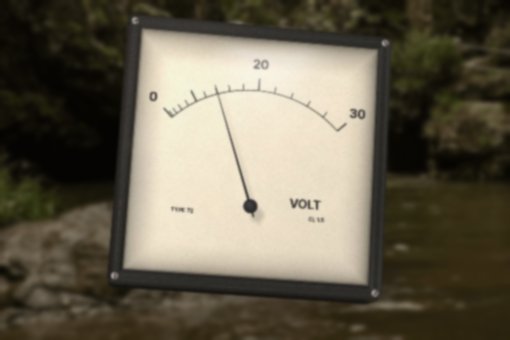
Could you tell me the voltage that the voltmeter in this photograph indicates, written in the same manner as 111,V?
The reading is 14,V
